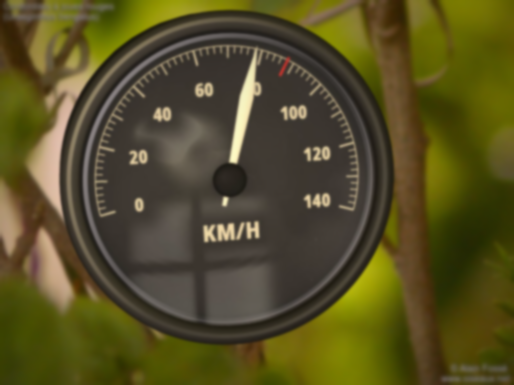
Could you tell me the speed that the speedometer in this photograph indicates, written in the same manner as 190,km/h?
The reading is 78,km/h
